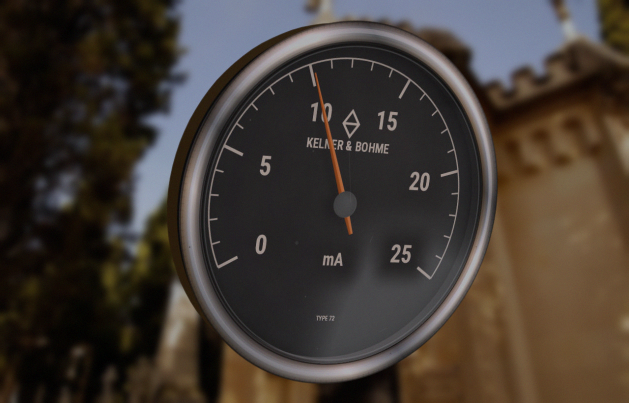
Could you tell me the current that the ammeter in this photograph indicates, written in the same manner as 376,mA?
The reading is 10,mA
